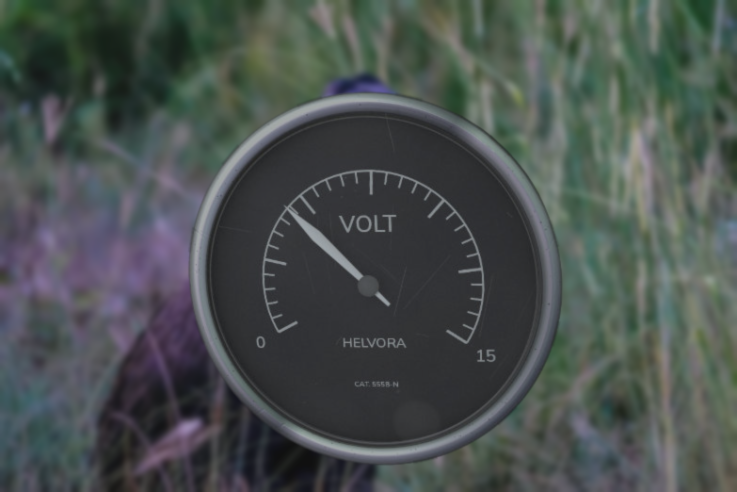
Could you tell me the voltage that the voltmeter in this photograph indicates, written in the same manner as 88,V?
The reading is 4.5,V
